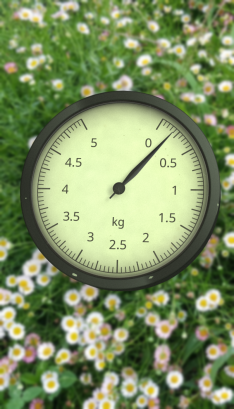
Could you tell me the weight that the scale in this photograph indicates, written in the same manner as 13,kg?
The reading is 0.2,kg
